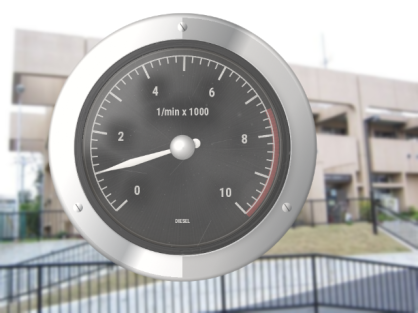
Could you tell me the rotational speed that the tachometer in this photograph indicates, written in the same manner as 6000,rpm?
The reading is 1000,rpm
